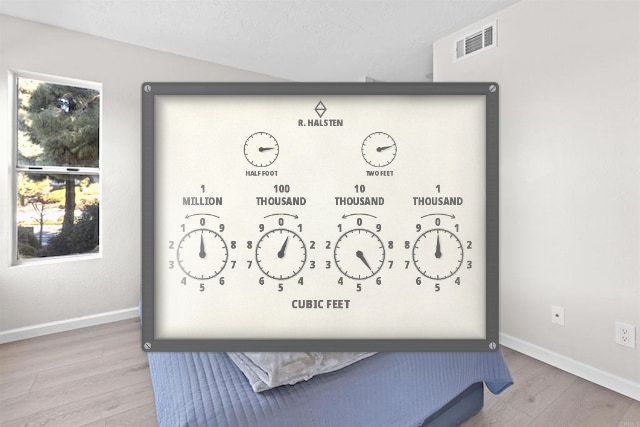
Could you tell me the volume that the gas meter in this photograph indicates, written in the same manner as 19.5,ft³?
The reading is 6000,ft³
